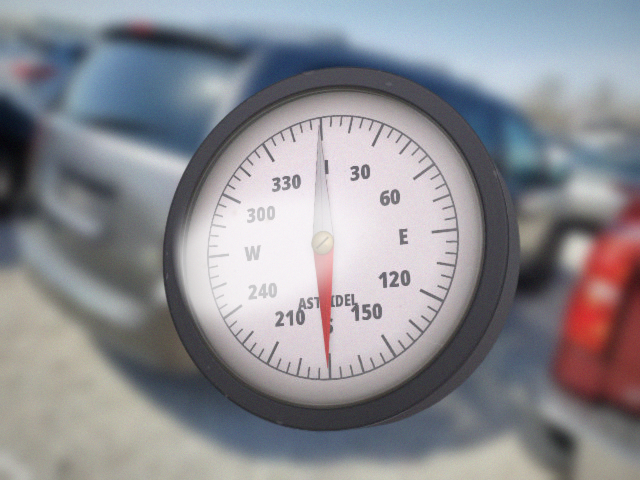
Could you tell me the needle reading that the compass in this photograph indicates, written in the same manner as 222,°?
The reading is 180,°
